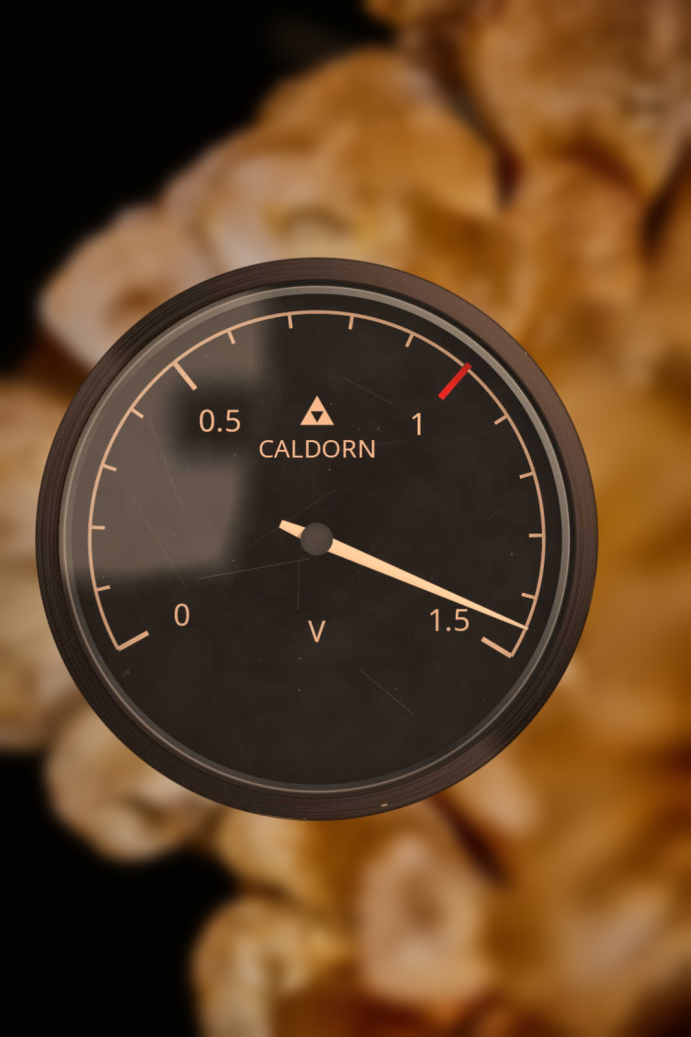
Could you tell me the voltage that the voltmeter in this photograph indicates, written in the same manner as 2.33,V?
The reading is 1.45,V
